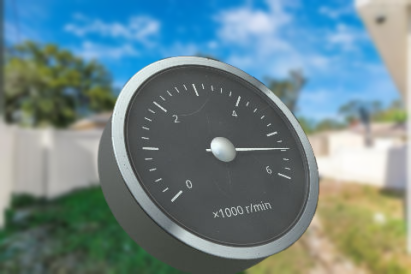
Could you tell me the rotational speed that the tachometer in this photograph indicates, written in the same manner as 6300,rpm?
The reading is 5400,rpm
